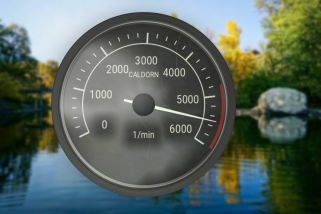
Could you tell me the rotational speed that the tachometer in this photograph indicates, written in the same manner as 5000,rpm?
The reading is 5500,rpm
